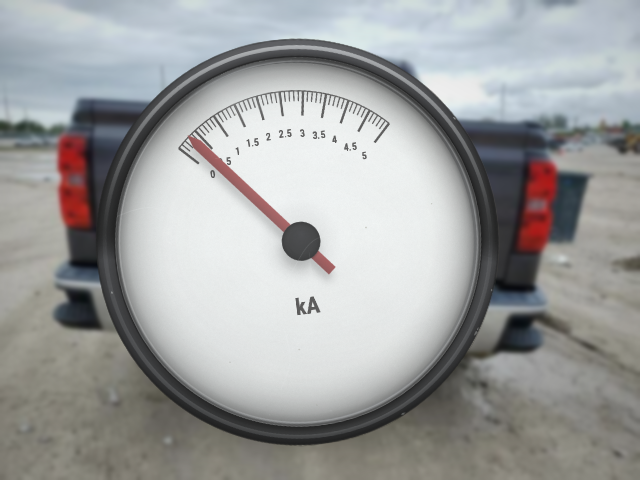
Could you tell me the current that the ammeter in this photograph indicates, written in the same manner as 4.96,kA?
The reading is 0.3,kA
